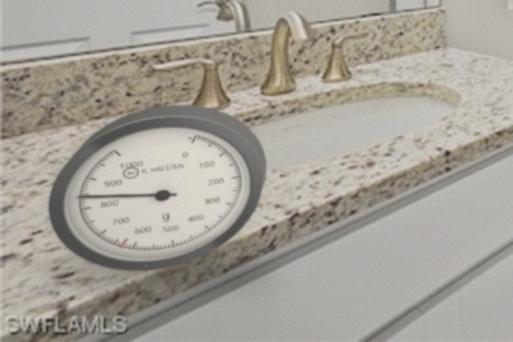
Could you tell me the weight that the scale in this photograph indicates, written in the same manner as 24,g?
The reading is 850,g
